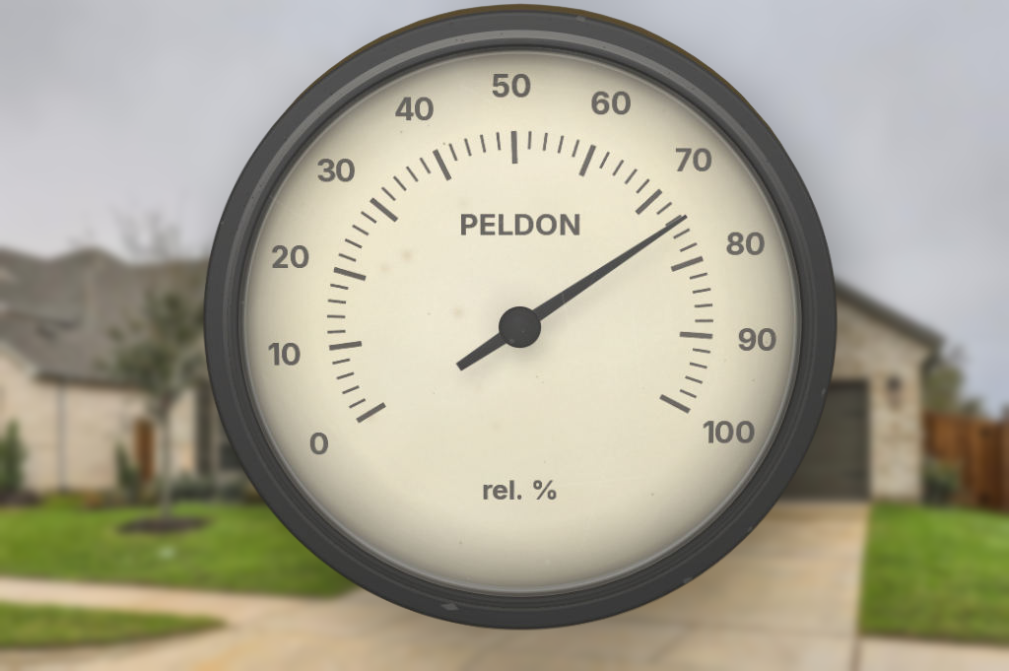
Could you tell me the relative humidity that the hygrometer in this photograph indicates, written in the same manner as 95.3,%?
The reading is 74,%
